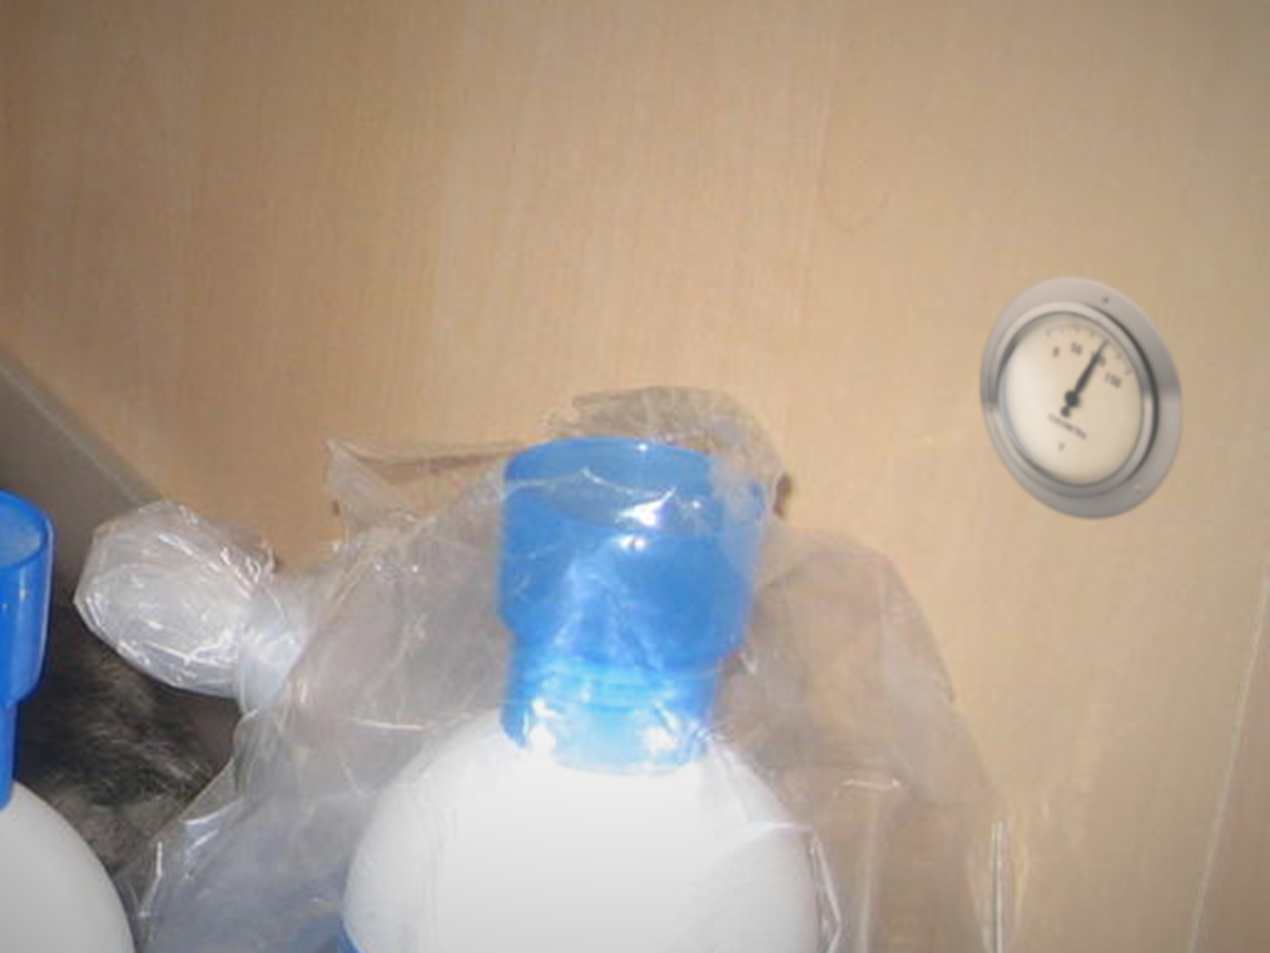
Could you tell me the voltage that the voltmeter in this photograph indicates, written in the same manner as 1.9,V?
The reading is 100,V
